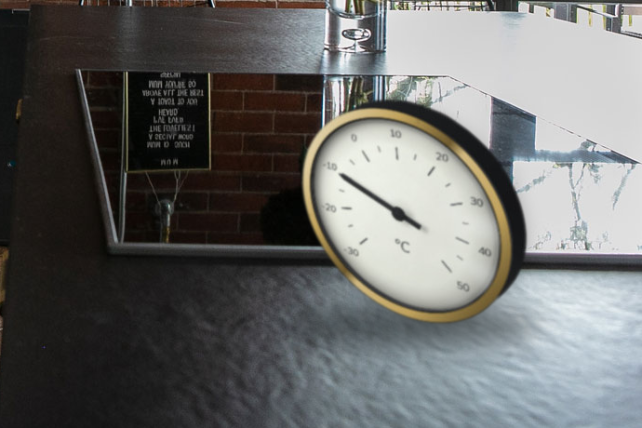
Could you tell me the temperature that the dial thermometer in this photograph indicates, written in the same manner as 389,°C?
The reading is -10,°C
